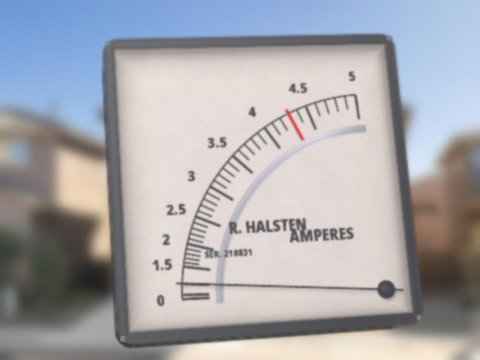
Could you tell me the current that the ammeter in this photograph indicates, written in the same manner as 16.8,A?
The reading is 1,A
